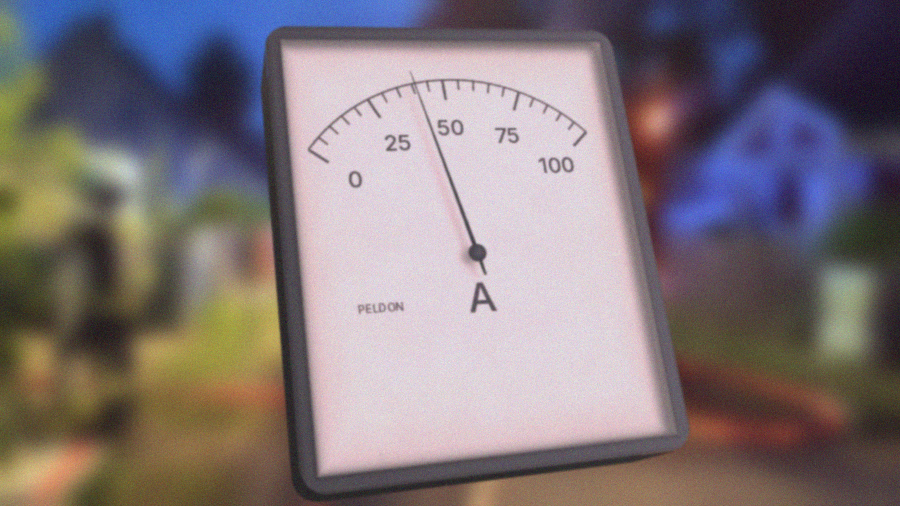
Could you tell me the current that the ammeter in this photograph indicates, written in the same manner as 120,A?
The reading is 40,A
